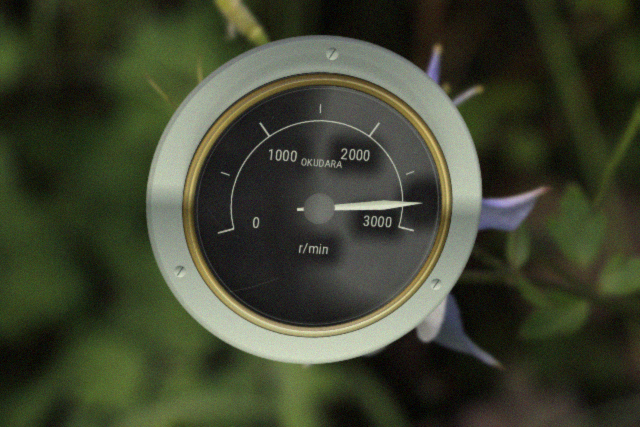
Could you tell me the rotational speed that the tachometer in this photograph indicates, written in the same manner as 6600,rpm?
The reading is 2750,rpm
